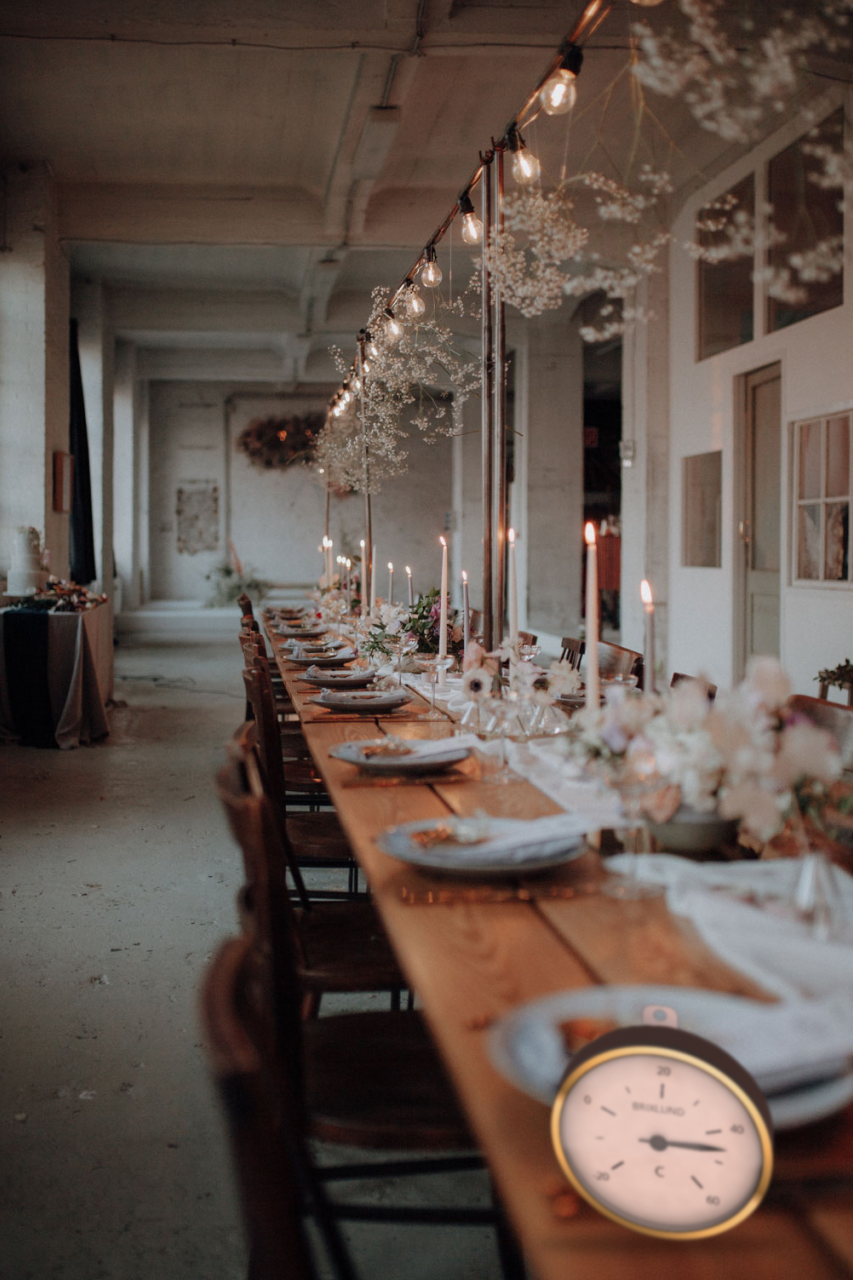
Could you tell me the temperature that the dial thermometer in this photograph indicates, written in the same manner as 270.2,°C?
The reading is 45,°C
